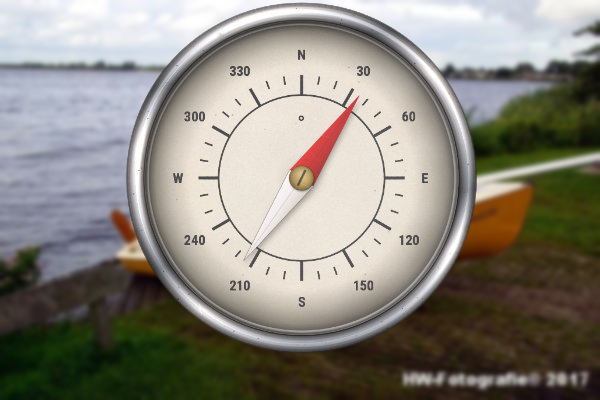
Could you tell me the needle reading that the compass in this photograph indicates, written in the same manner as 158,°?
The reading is 35,°
